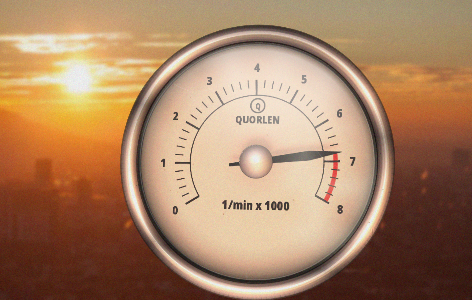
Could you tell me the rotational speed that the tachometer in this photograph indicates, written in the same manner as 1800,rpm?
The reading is 6800,rpm
